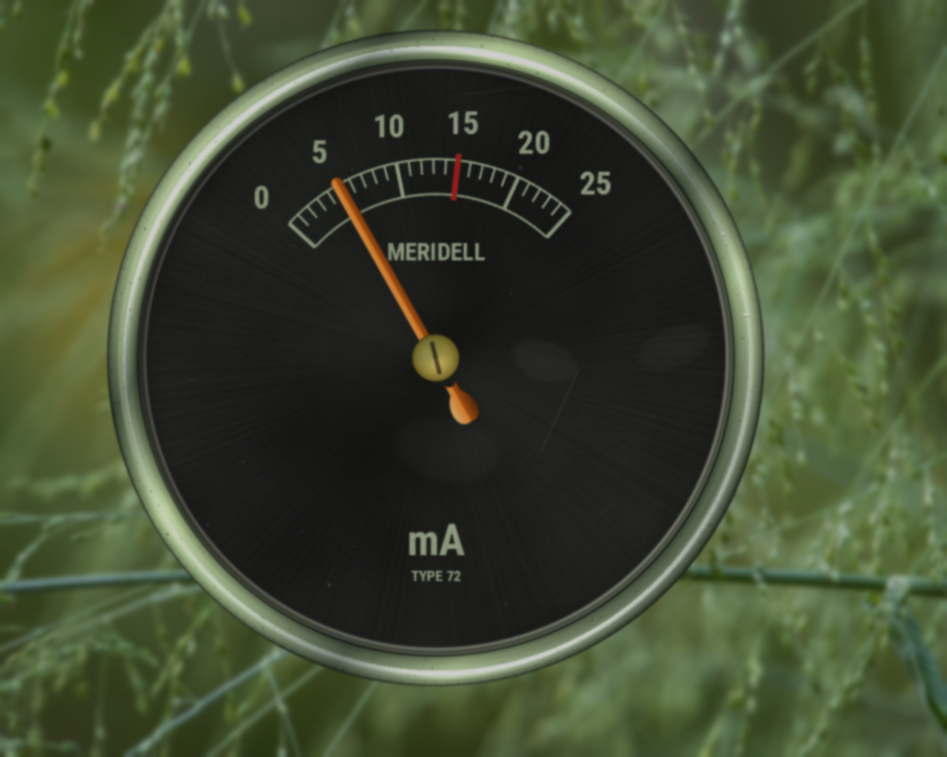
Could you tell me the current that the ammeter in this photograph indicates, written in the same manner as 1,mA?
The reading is 5,mA
